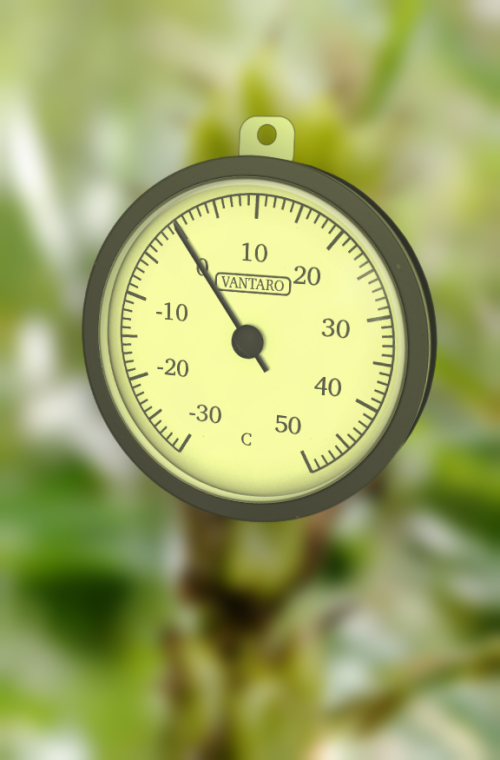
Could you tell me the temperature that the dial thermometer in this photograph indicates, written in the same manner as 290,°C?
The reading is 0,°C
